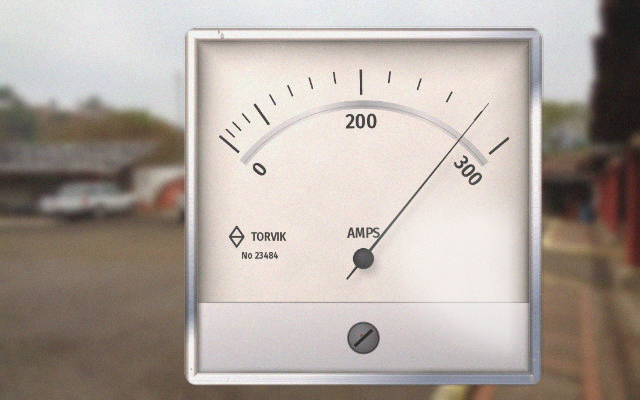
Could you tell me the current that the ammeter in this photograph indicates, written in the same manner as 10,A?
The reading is 280,A
